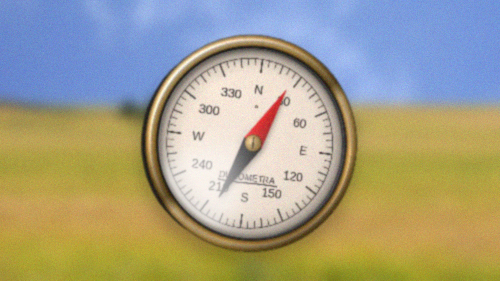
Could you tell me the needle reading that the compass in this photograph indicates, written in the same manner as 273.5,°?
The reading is 25,°
